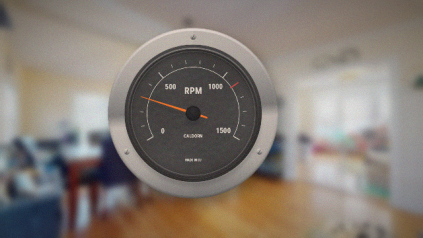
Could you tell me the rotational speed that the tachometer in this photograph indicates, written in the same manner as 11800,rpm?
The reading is 300,rpm
